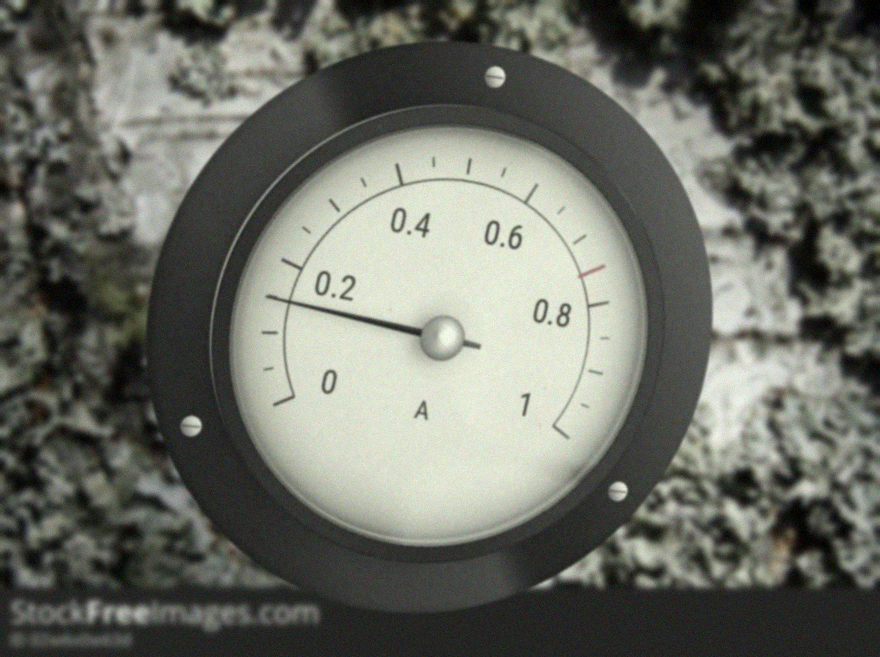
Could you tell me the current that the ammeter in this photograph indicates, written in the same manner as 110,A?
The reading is 0.15,A
